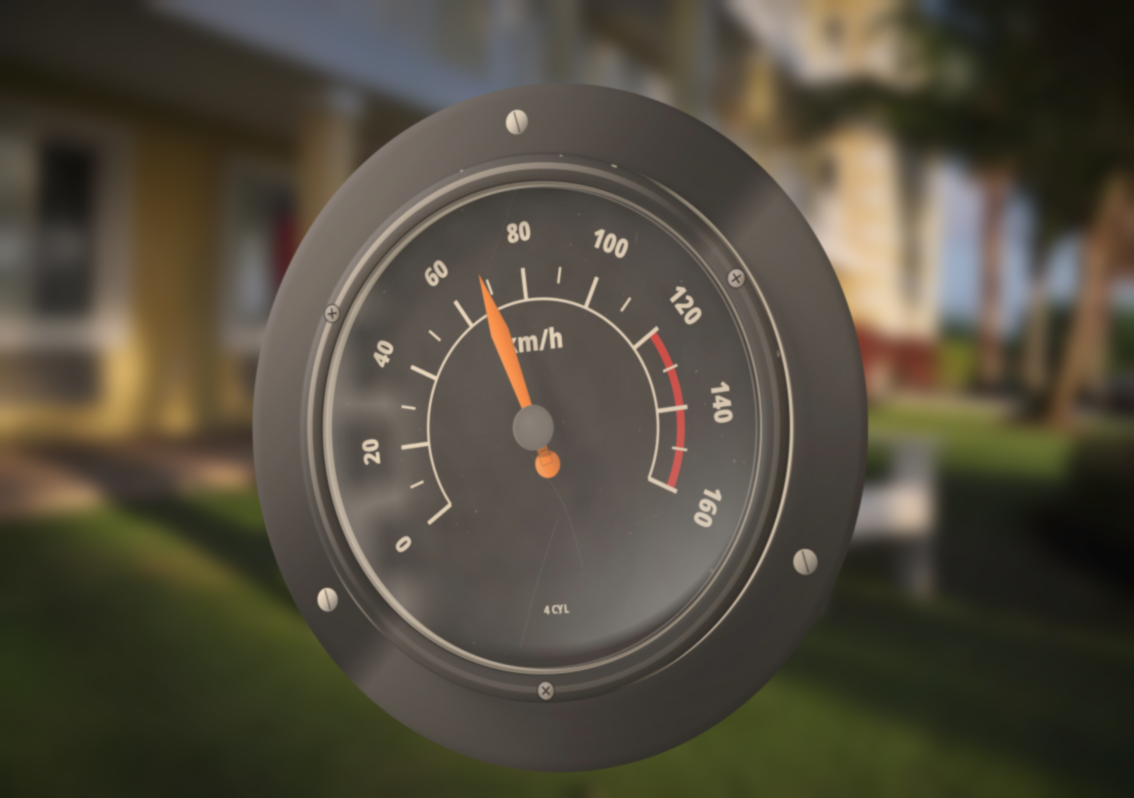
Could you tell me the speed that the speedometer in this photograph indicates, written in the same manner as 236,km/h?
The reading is 70,km/h
